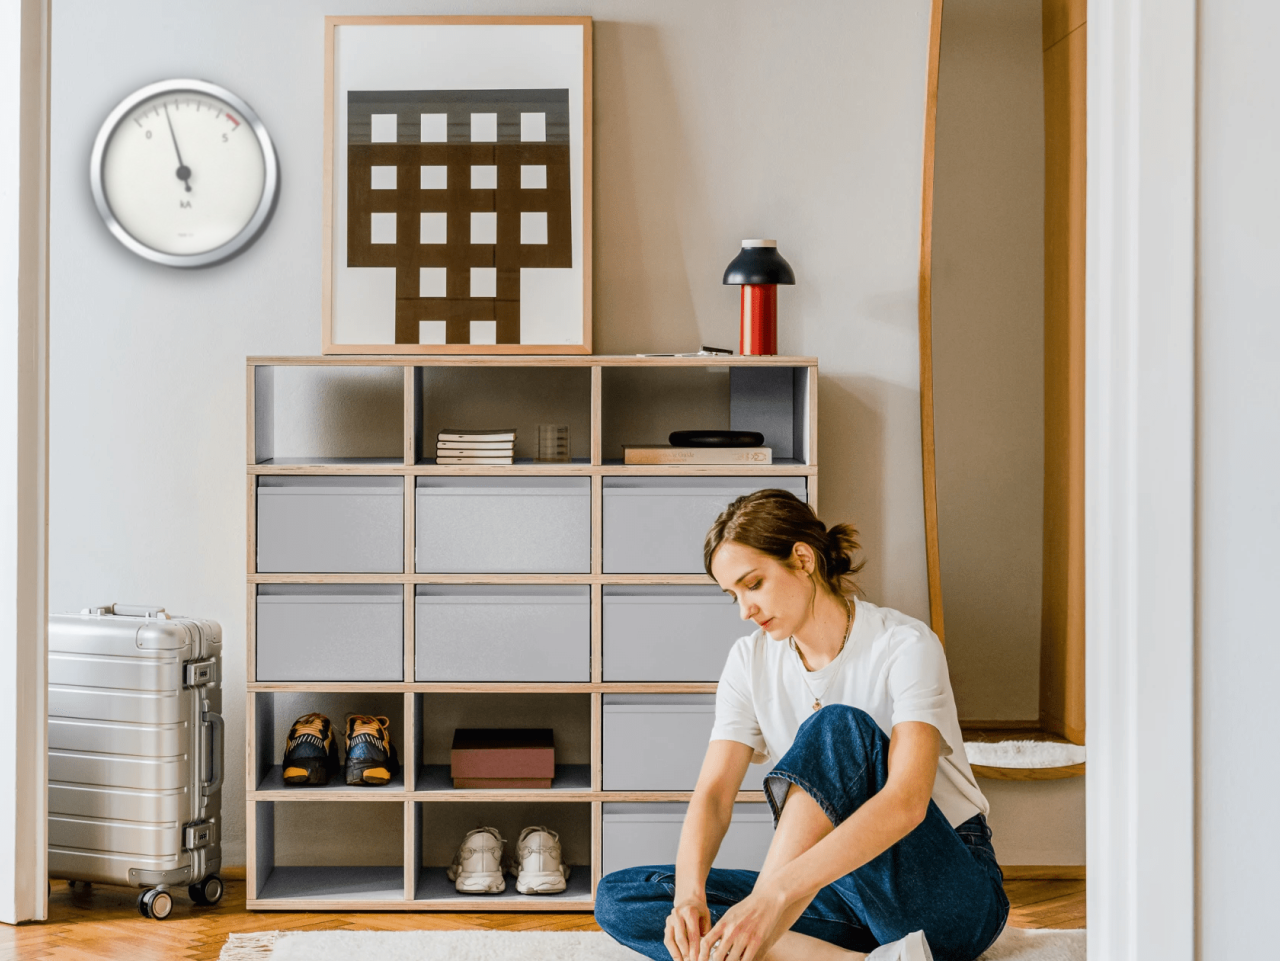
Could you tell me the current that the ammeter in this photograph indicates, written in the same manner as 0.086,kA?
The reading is 1.5,kA
